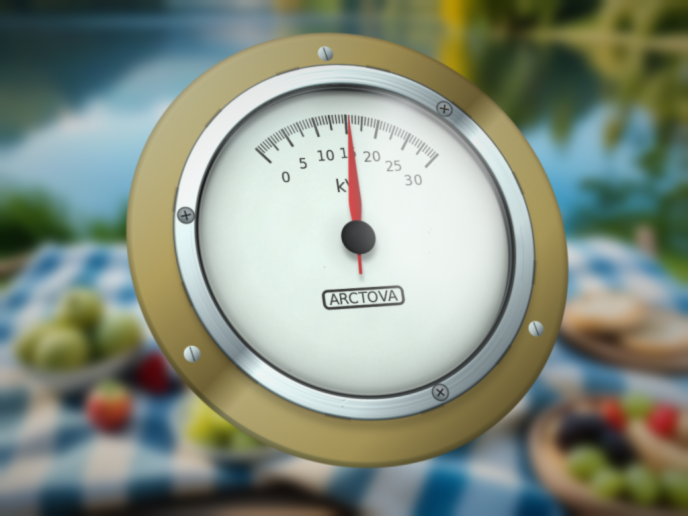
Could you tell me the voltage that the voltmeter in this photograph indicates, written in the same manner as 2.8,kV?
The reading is 15,kV
